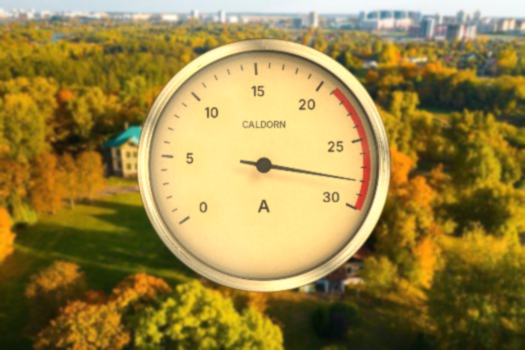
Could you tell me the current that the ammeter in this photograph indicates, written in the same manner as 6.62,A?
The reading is 28,A
